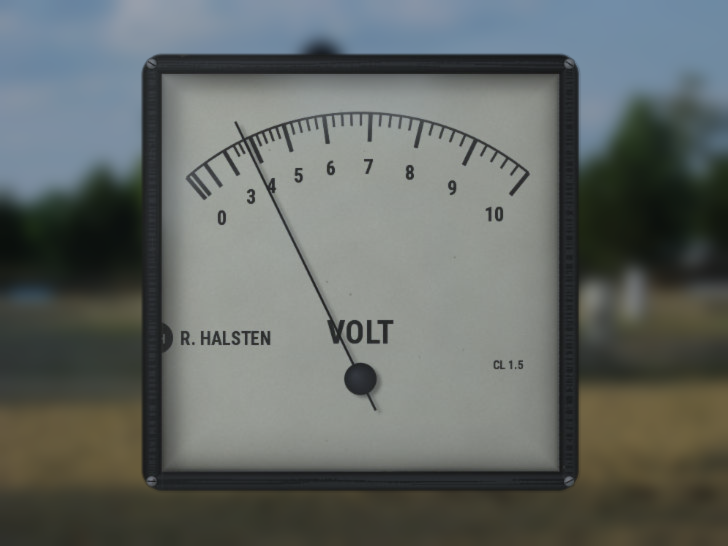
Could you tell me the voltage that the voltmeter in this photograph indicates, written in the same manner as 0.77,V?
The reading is 3.8,V
